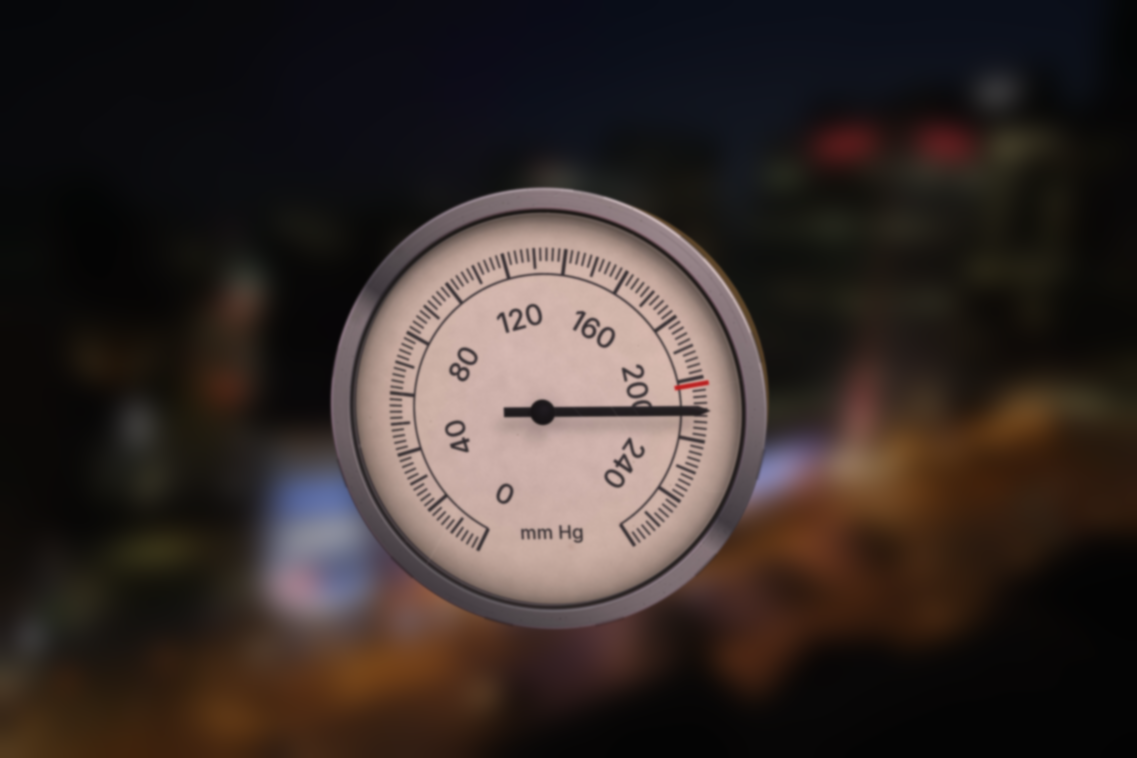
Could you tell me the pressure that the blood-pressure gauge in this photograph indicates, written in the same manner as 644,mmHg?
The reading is 210,mmHg
